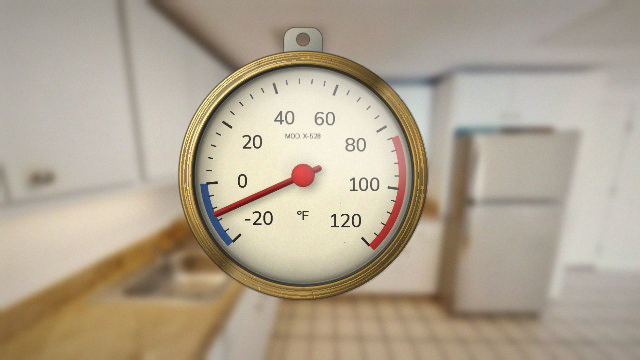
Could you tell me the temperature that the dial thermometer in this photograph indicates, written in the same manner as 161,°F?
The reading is -10,°F
